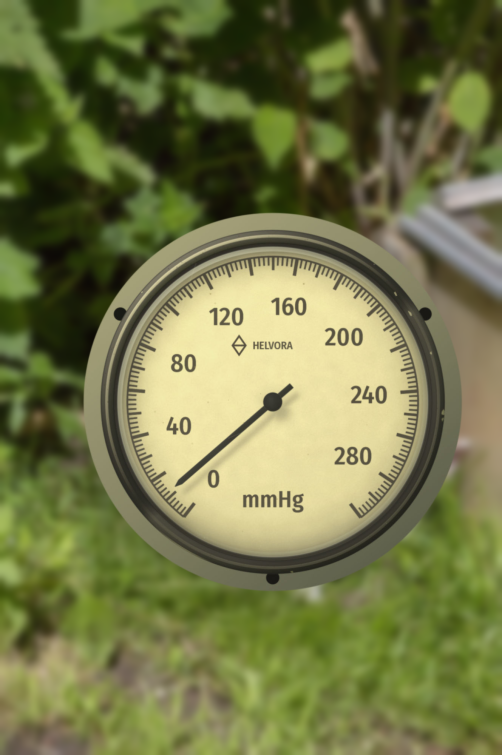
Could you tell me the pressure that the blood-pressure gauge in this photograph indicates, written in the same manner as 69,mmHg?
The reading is 12,mmHg
